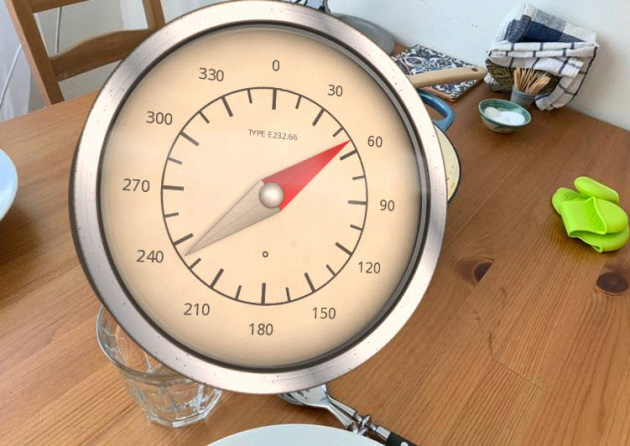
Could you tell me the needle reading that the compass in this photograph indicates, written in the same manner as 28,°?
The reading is 52.5,°
